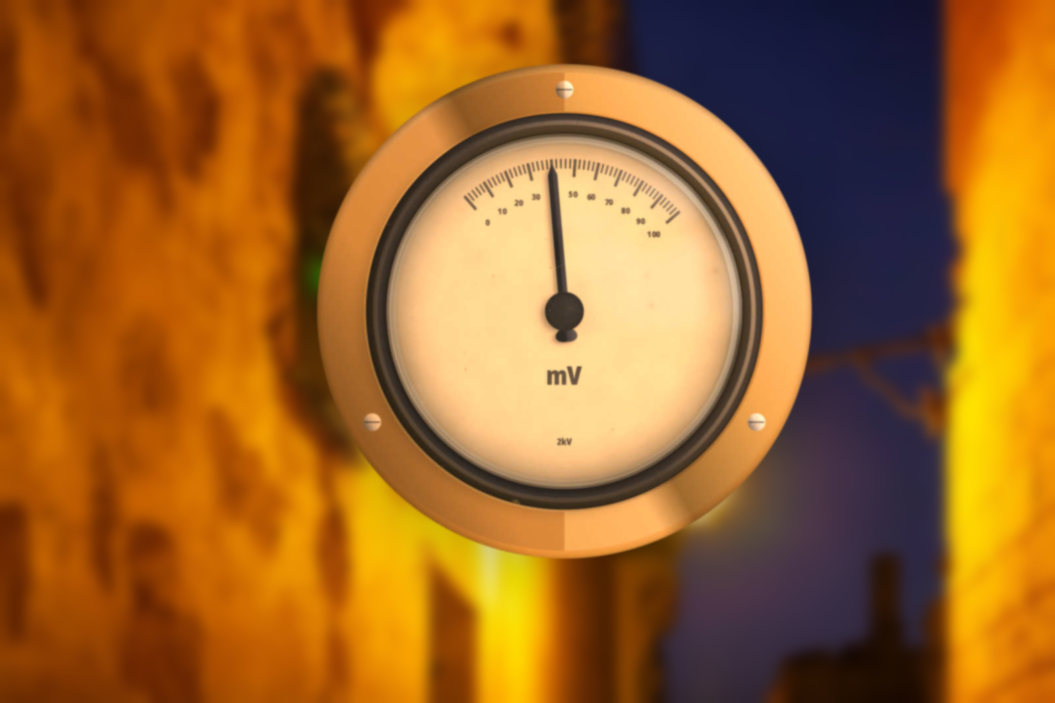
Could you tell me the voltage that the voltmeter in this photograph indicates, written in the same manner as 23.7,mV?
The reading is 40,mV
